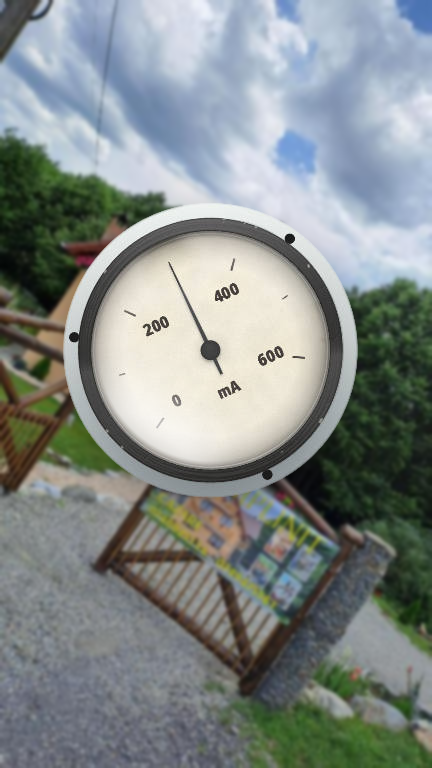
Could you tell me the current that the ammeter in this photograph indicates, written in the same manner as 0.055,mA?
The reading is 300,mA
